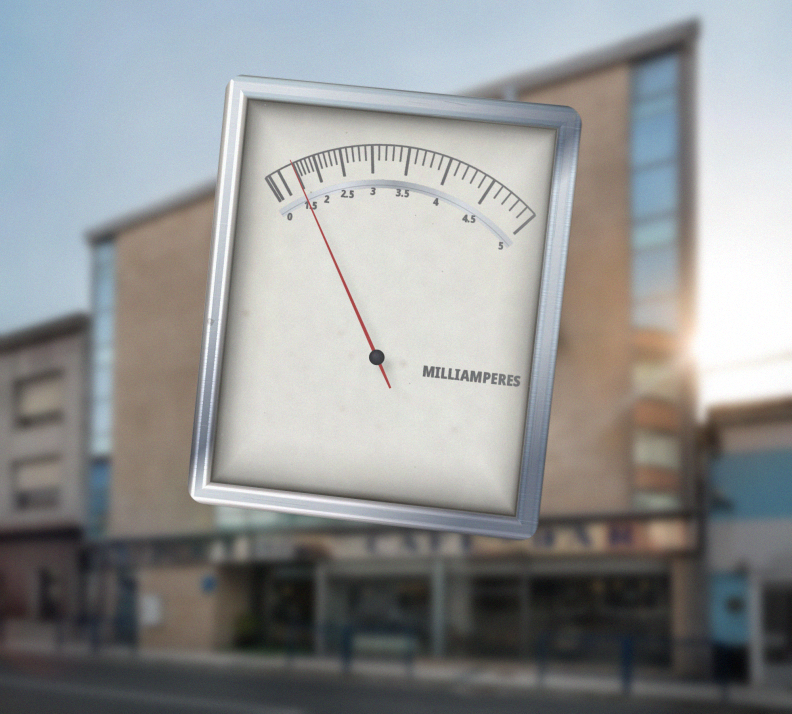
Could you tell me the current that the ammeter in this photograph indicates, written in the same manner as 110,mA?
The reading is 1.5,mA
